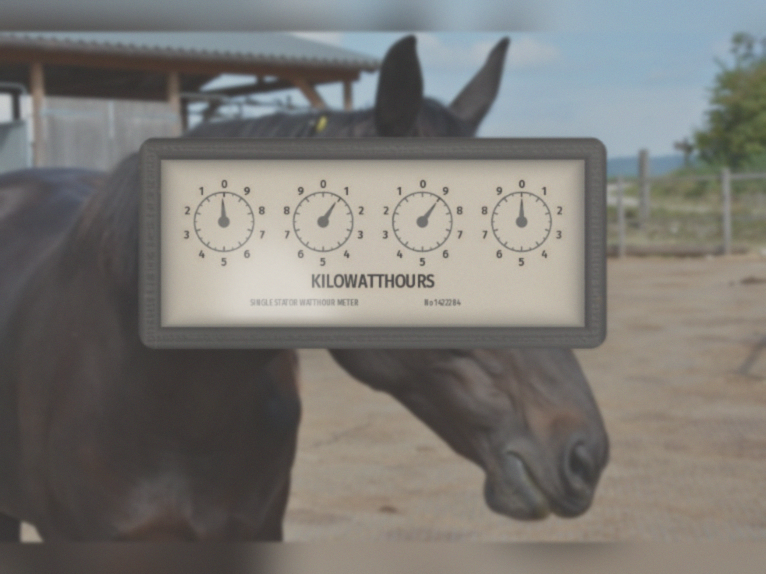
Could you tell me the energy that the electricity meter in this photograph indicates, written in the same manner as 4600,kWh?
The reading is 90,kWh
